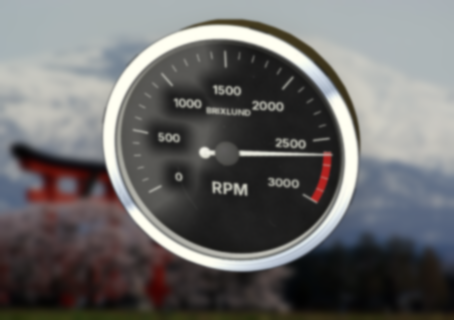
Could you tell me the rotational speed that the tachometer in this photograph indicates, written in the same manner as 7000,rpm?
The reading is 2600,rpm
